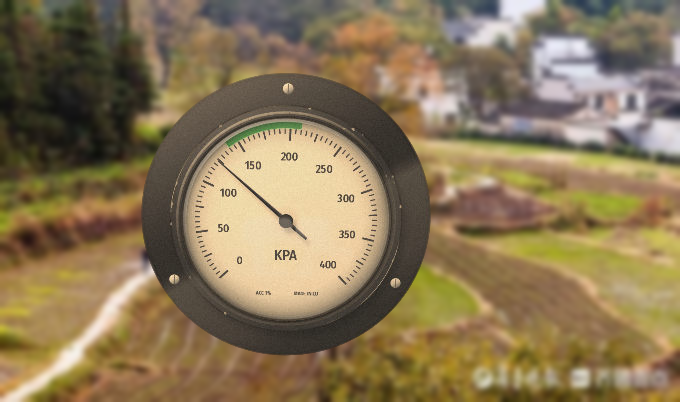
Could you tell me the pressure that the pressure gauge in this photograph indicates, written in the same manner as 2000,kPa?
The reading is 125,kPa
